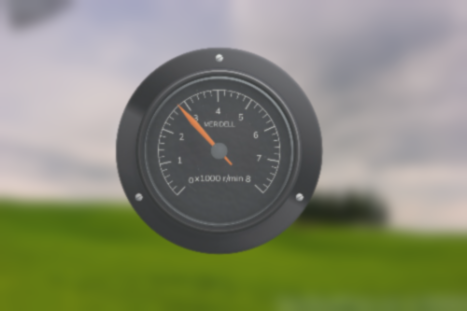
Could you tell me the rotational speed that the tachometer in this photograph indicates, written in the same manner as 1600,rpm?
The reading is 2800,rpm
